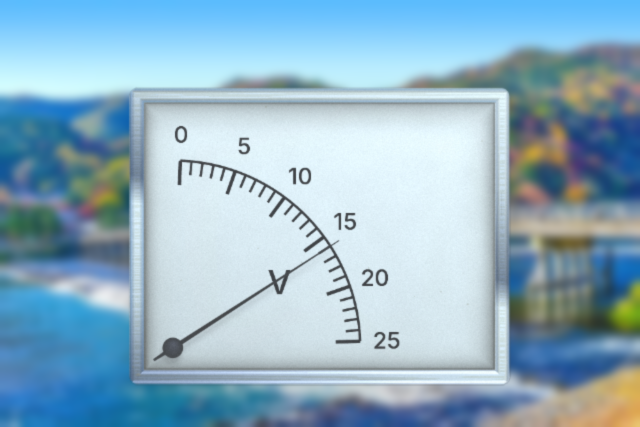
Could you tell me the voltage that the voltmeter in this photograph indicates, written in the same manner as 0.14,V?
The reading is 16,V
